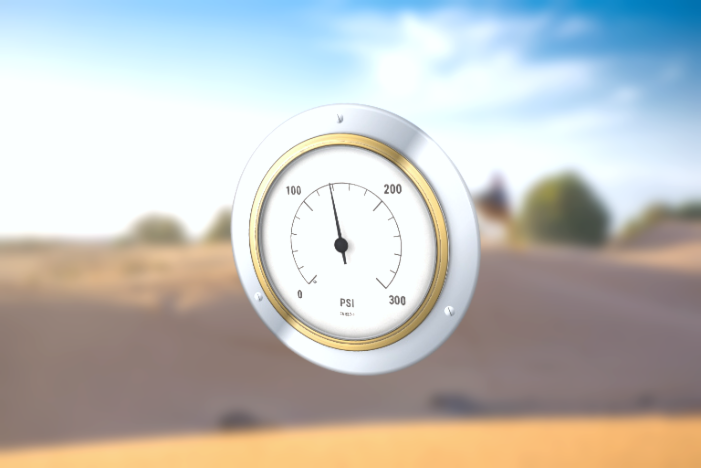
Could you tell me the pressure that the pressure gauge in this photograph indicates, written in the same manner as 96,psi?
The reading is 140,psi
